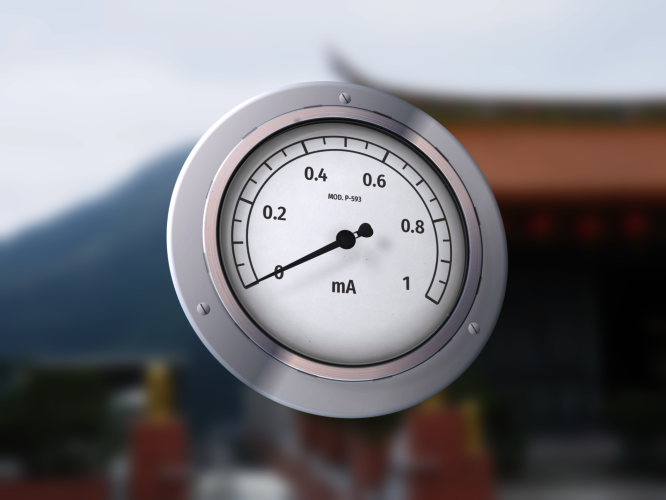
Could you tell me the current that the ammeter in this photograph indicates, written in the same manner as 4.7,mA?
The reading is 0,mA
